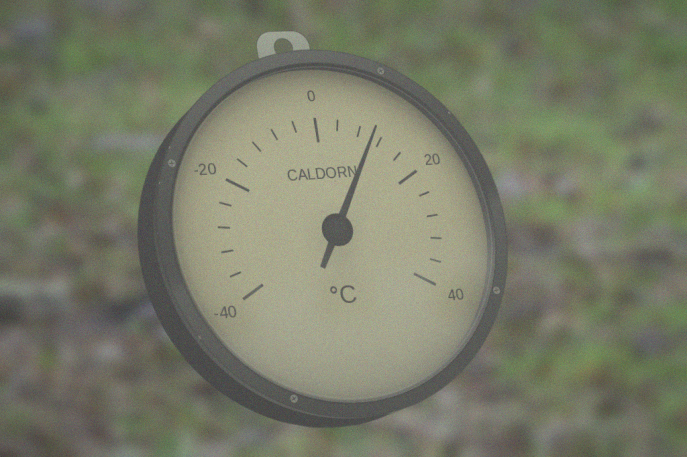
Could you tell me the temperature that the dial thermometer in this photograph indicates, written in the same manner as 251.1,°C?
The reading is 10,°C
